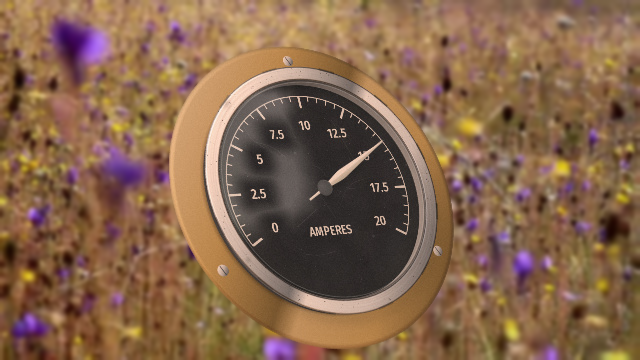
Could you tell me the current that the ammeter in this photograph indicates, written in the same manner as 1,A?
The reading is 15,A
